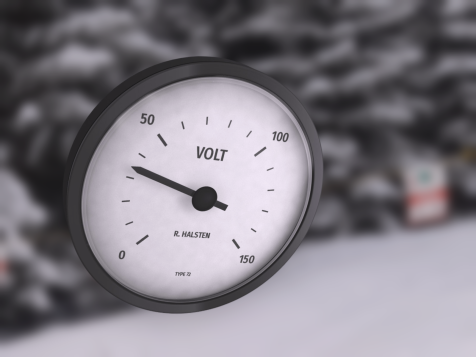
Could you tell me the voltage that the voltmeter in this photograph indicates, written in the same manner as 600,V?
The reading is 35,V
